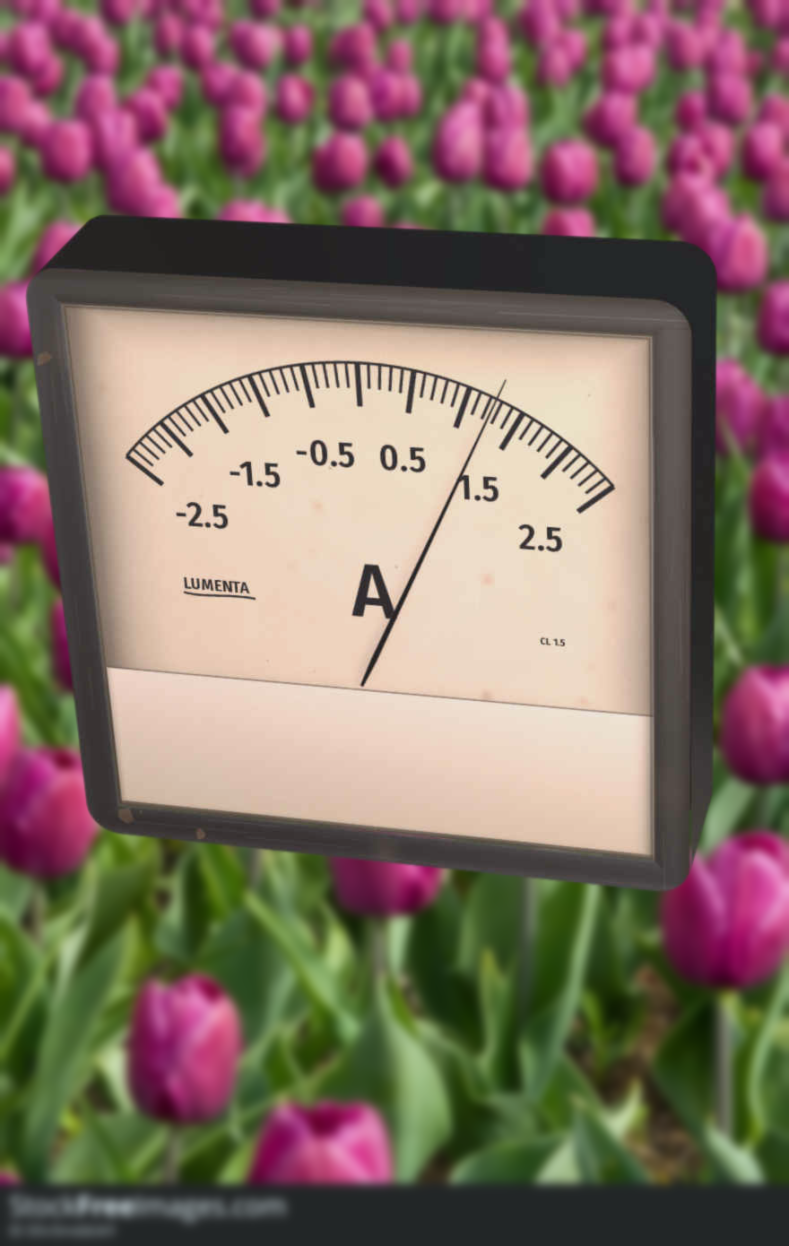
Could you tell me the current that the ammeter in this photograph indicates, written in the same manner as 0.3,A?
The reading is 1.25,A
